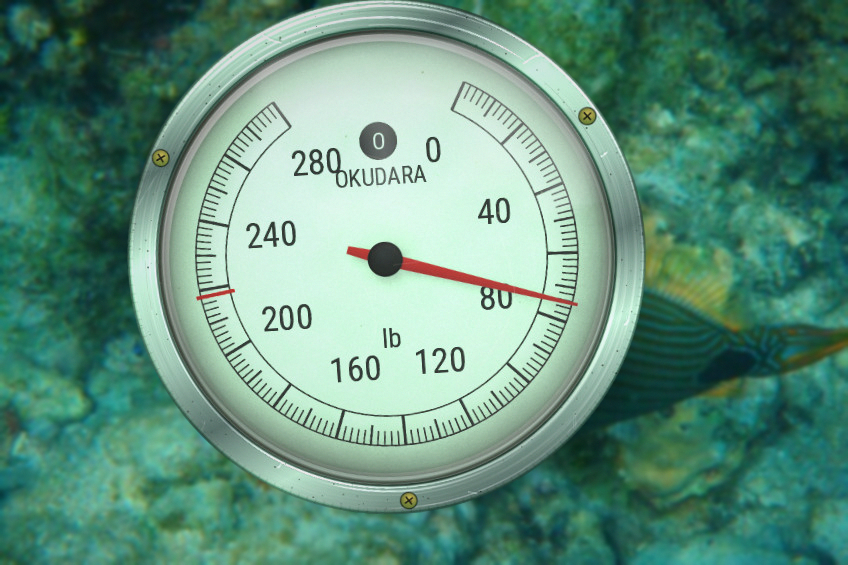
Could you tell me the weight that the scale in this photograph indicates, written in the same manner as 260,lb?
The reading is 74,lb
